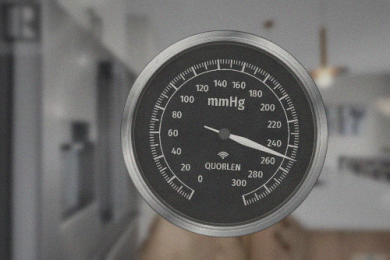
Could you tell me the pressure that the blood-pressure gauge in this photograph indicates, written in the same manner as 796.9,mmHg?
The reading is 250,mmHg
